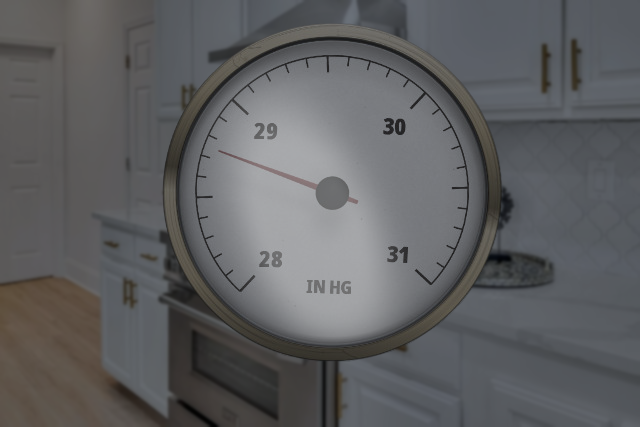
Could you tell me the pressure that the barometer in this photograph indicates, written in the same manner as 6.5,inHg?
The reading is 28.75,inHg
